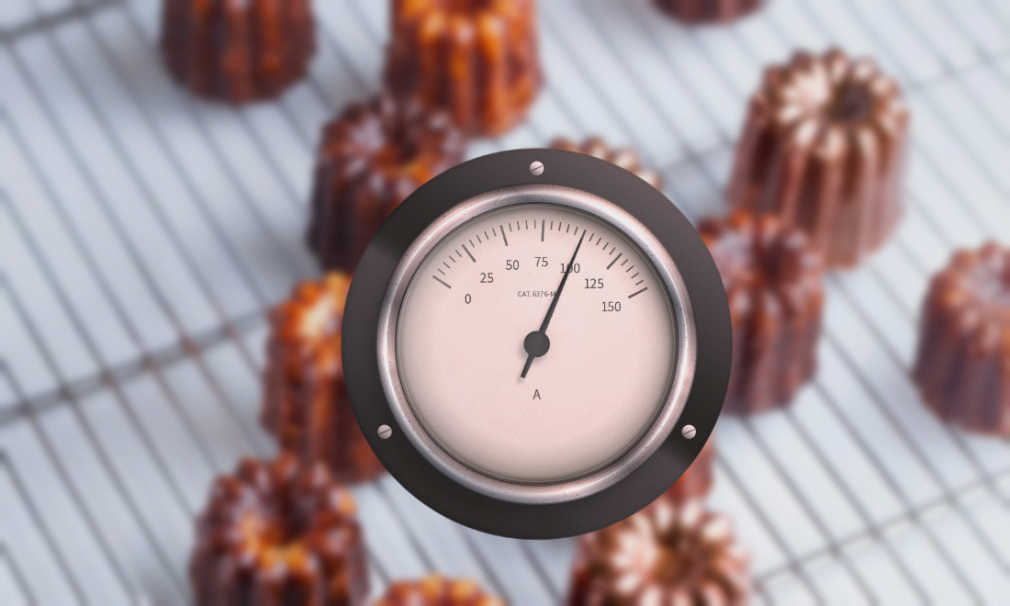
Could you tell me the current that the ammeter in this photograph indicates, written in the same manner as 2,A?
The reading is 100,A
